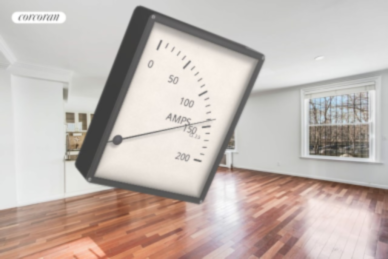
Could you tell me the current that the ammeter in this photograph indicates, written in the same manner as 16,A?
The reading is 140,A
